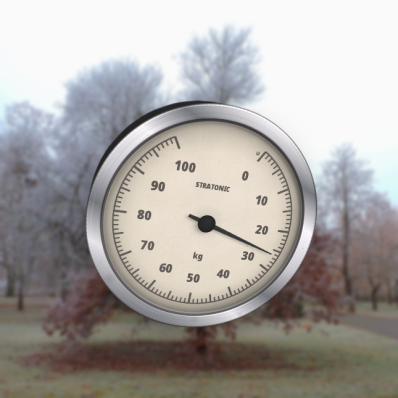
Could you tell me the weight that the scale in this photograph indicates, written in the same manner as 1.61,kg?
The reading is 26,kg
